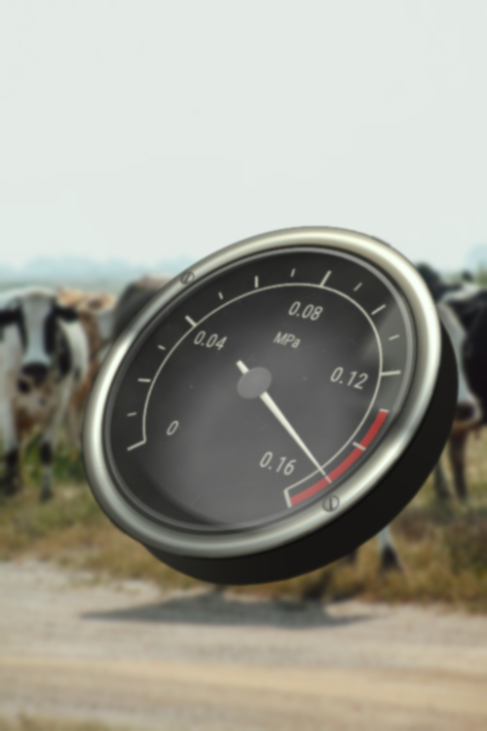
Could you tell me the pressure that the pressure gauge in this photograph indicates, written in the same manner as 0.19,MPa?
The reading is 0.15,MPa
